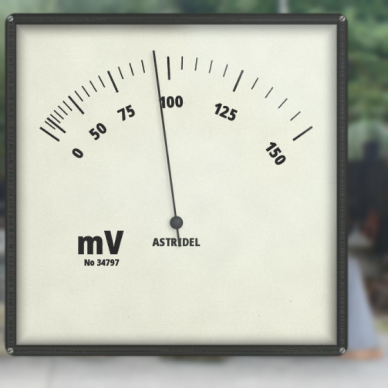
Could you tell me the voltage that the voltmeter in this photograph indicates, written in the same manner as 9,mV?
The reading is 95,mV
